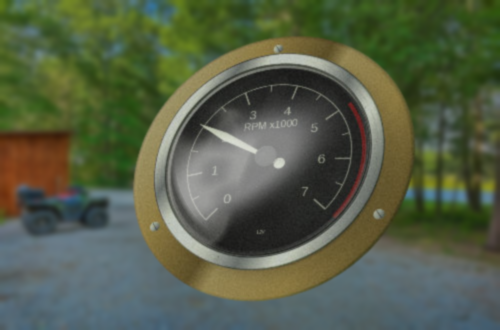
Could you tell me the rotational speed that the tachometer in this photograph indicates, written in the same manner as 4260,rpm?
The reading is 2000,rpm
